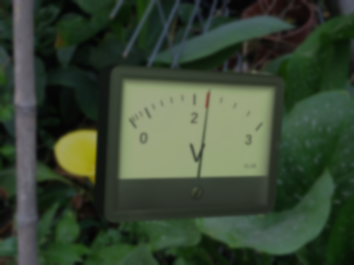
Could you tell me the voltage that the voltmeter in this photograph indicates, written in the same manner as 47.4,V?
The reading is 2.2,V
